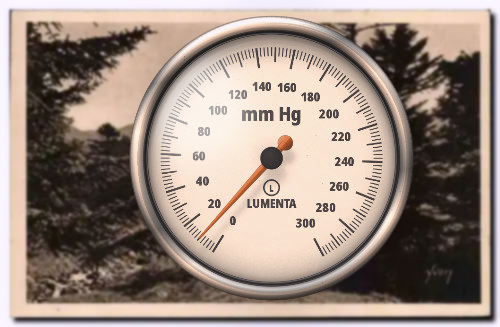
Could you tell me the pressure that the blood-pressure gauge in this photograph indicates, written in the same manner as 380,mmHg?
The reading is 10,mmHg
